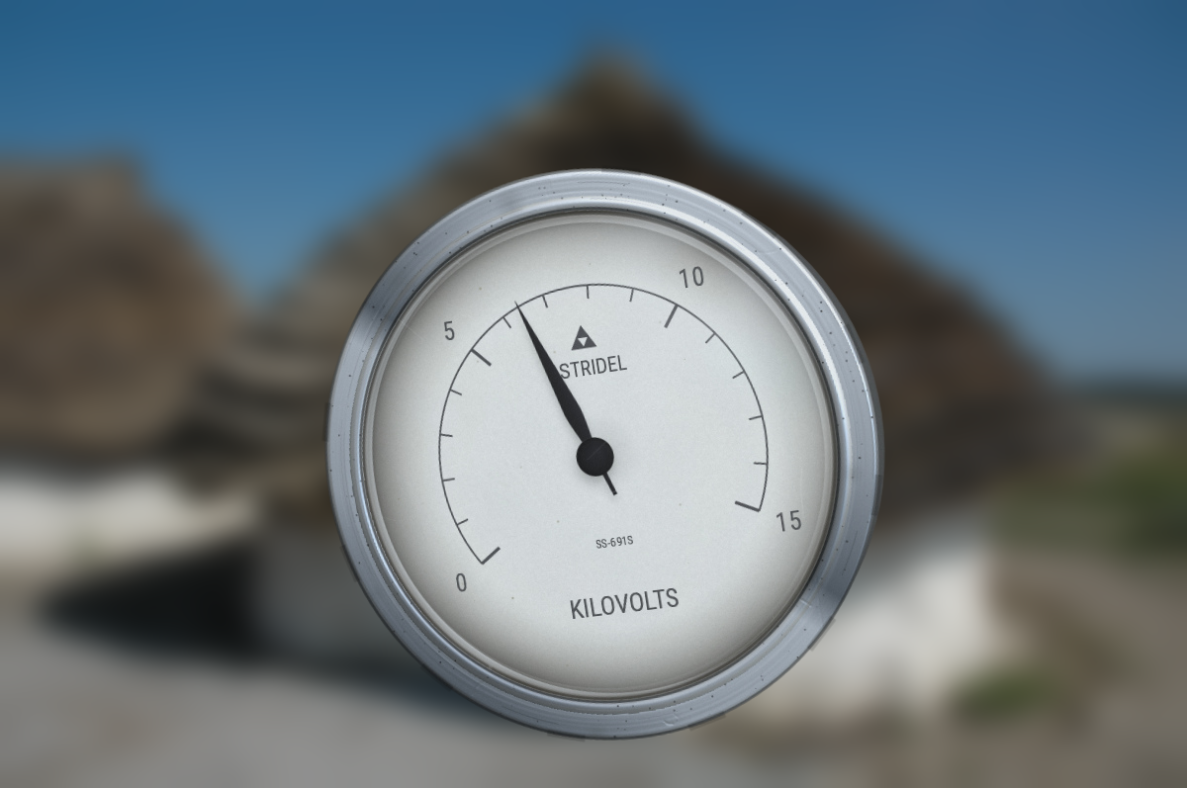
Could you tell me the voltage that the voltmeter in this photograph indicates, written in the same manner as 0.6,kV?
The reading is 6.5,kV
